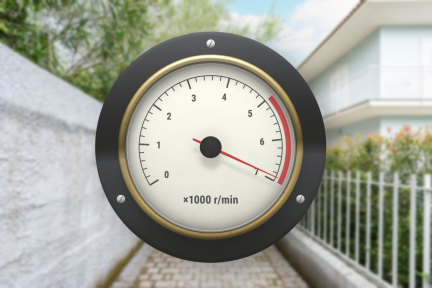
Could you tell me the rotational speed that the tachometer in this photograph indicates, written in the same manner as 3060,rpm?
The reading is 6900,rpm
